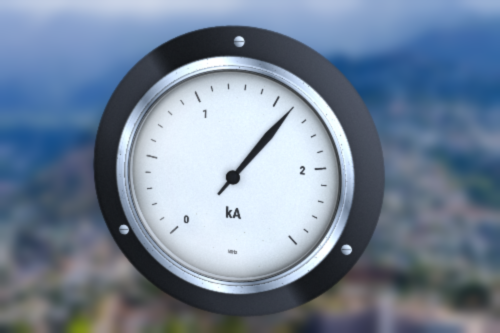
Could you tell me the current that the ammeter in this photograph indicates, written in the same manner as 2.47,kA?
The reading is 1.6,kA
